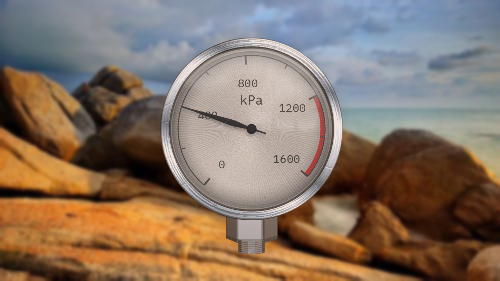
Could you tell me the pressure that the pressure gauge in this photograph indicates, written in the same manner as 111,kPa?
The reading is 400,kPa
